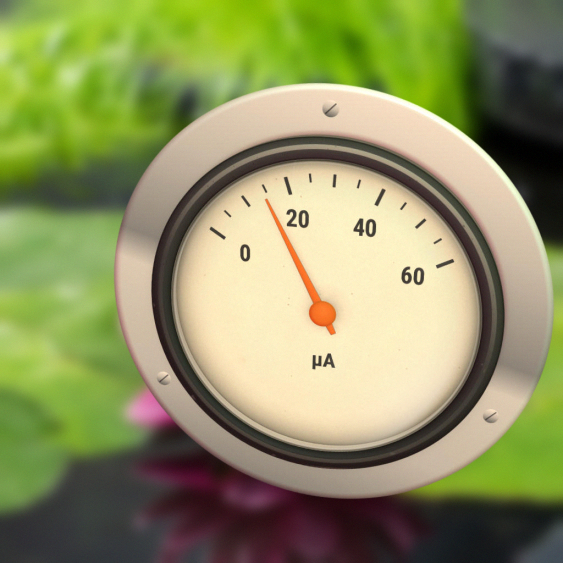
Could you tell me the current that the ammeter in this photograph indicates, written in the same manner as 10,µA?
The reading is 15,µA
